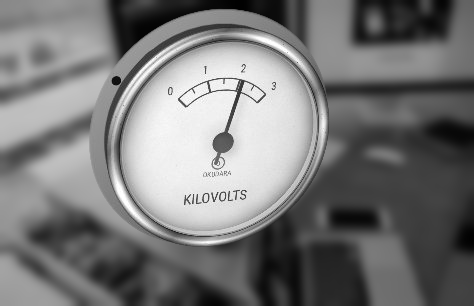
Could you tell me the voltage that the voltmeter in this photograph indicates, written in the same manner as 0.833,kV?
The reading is 2,kV
